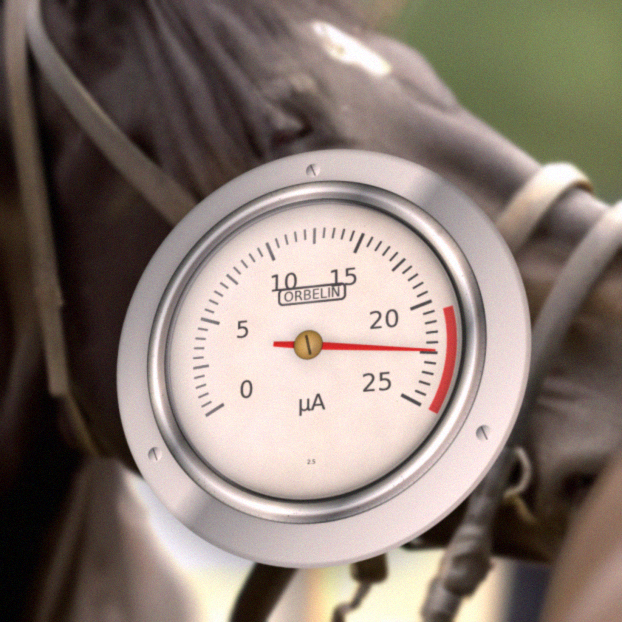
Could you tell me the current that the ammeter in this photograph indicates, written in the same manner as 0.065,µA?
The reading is 22.5,µA
